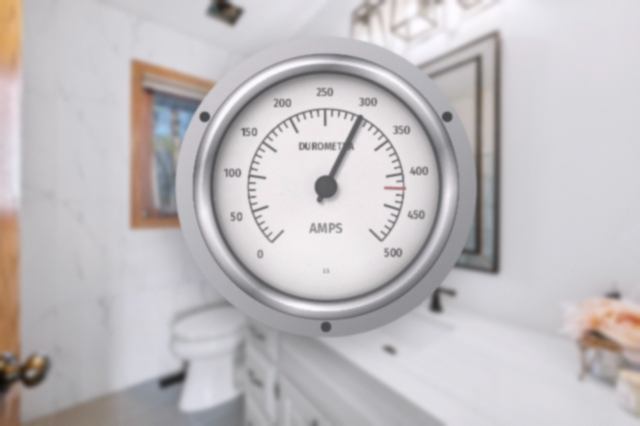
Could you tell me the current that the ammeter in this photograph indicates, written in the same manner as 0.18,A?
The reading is 300,A
